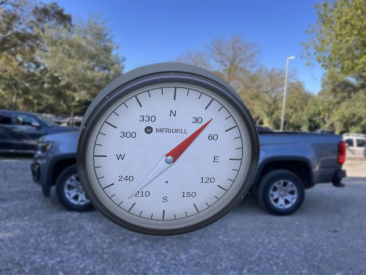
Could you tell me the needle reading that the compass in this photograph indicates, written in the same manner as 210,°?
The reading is 40,°
